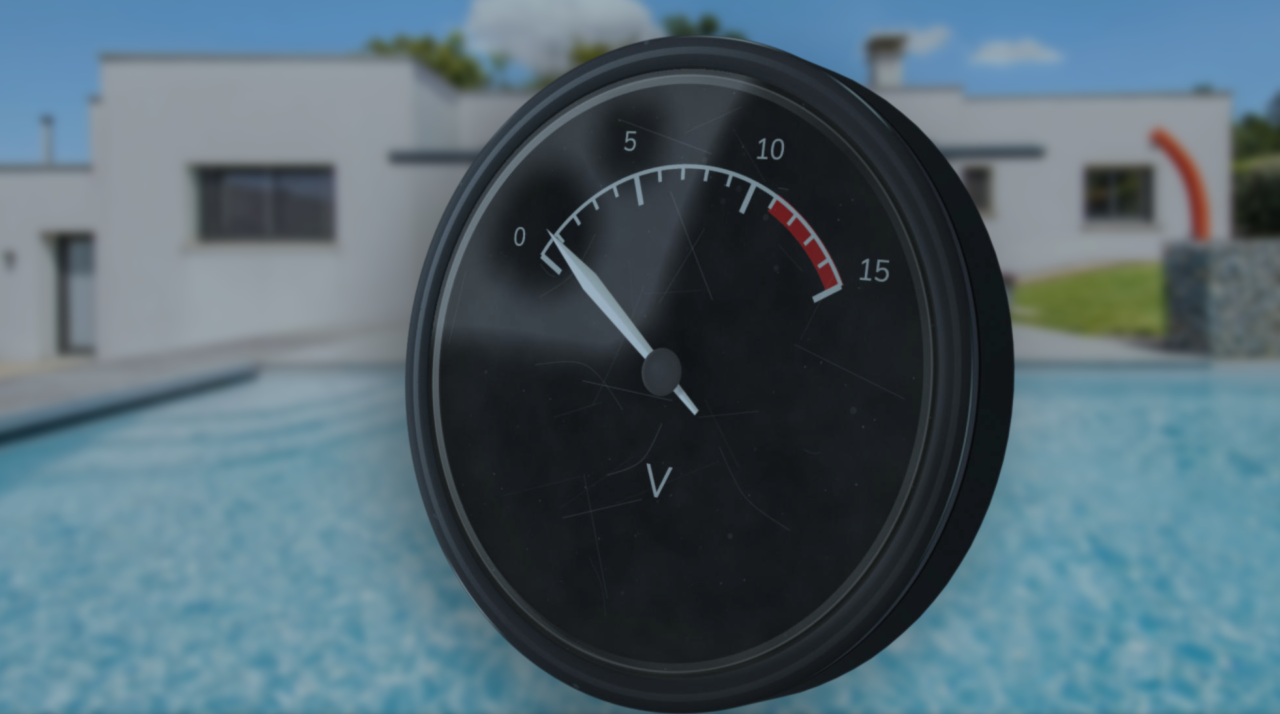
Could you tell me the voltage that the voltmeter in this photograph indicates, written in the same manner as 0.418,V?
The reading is 1,V
